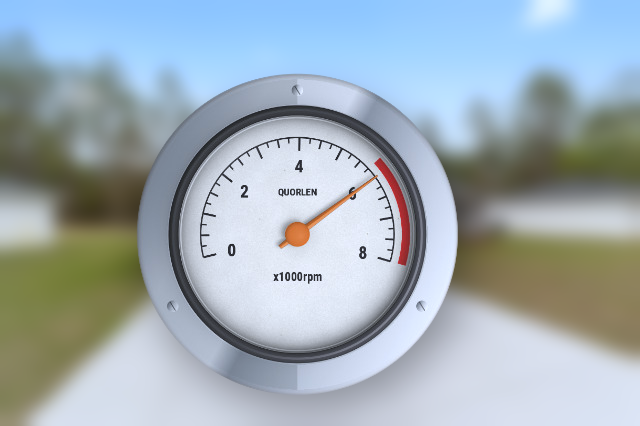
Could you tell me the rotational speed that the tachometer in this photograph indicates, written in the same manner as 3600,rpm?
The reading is 6000,rpm
